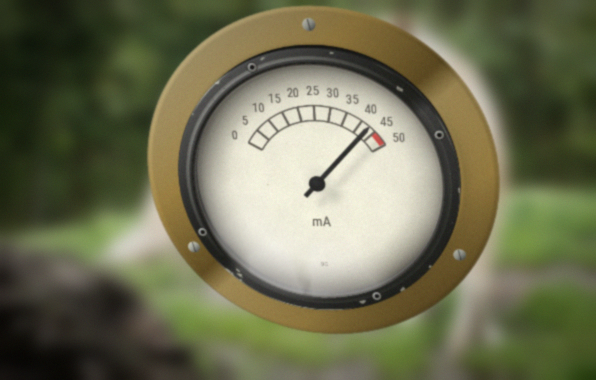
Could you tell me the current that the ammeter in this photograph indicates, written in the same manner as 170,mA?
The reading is 42.5,mA
